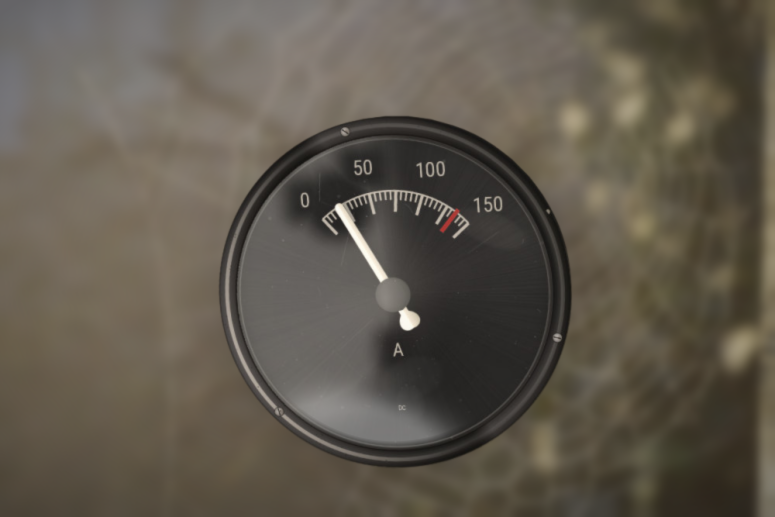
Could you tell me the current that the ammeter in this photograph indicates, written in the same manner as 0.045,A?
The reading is 20,A
